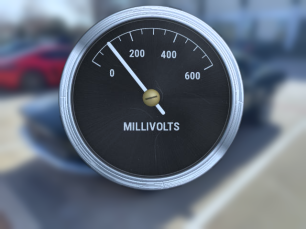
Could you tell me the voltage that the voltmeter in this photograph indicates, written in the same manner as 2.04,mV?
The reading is 100,mV
